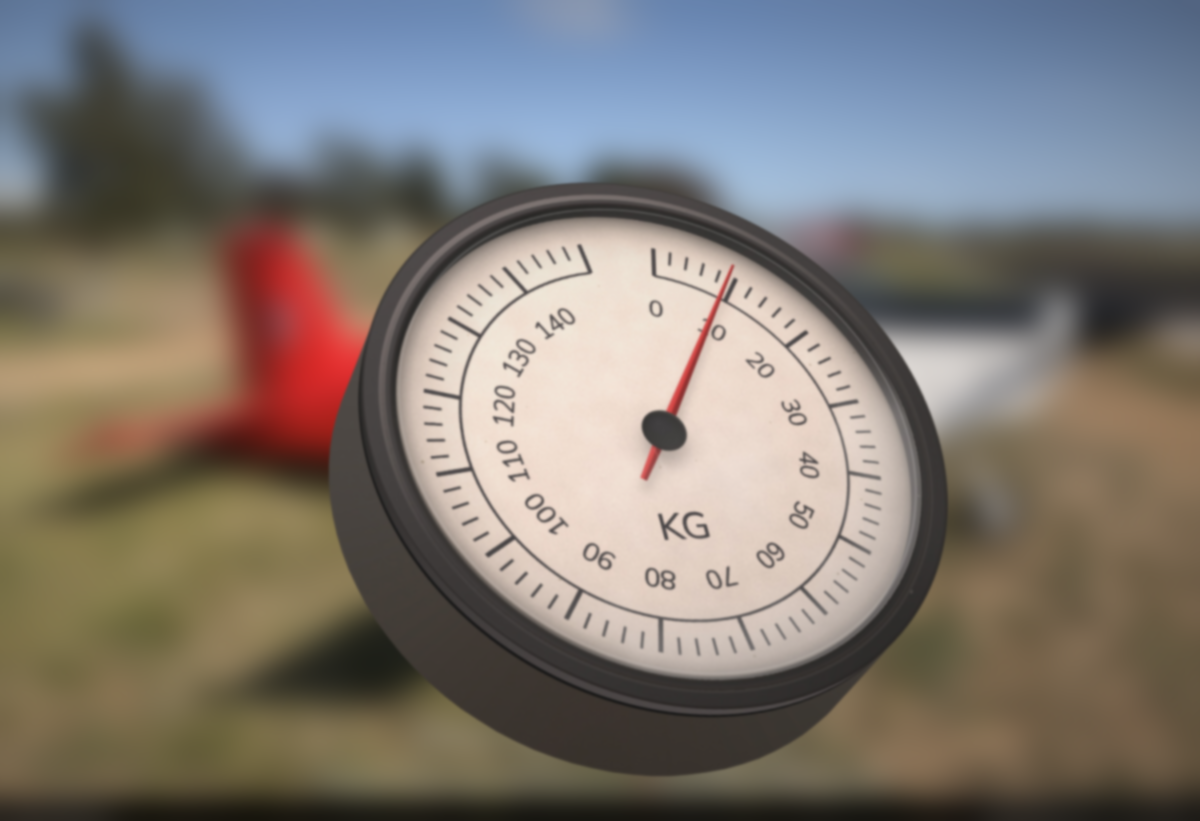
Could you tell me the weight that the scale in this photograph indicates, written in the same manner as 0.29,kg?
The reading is 9,kg
